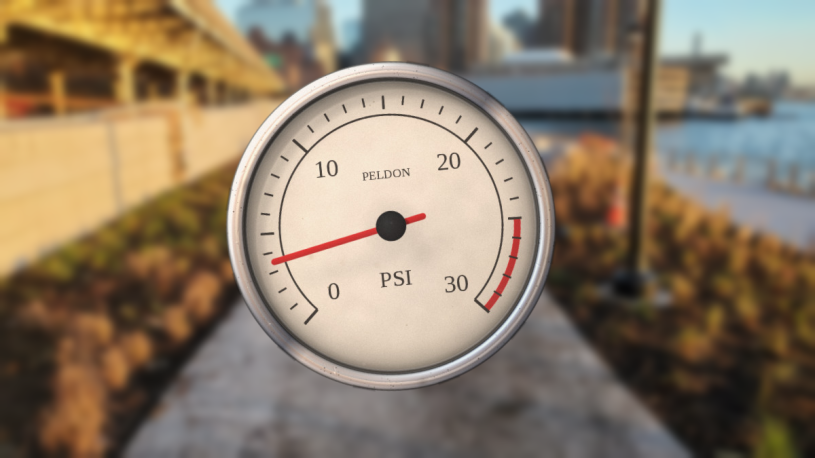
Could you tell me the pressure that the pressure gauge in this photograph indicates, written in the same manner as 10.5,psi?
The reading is 3.5,psi
